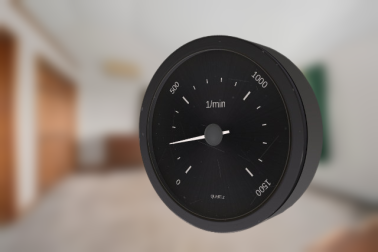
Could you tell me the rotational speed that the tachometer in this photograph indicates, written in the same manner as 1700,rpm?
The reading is 200,rpm
